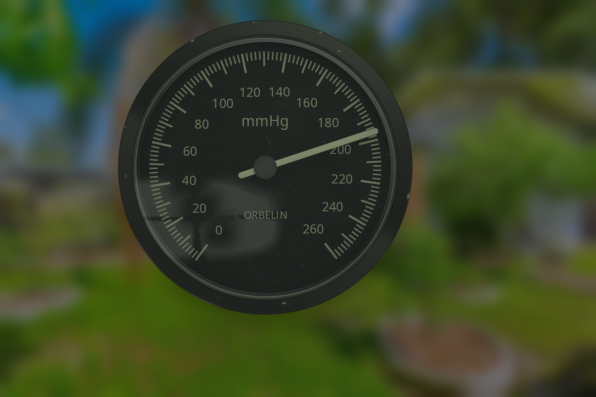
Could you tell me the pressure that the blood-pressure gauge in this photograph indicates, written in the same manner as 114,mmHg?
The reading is 196,mmHg
